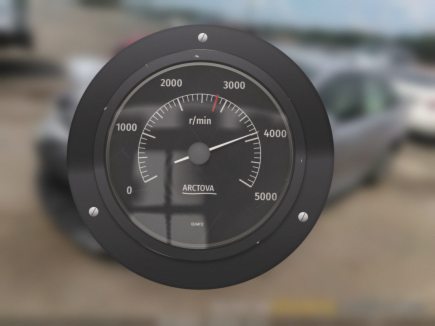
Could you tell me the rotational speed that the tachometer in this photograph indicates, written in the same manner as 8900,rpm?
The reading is 3900,rpm
